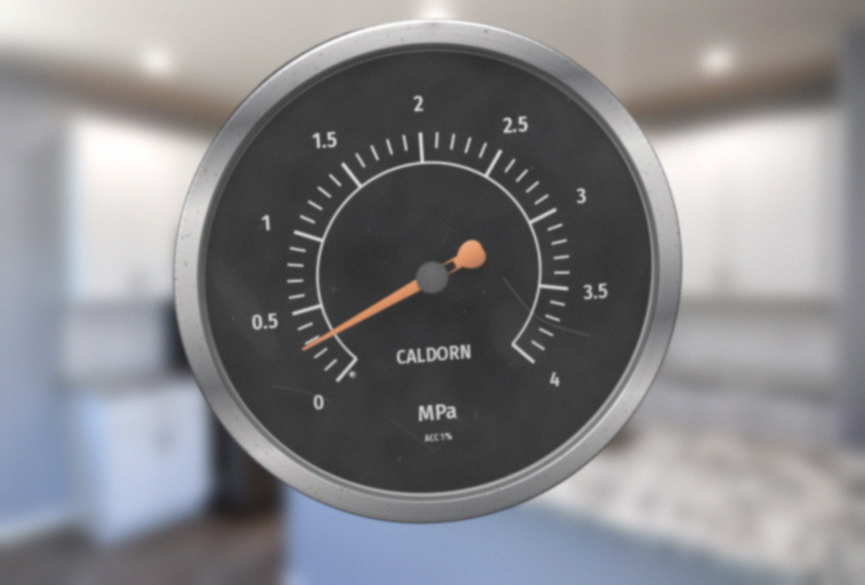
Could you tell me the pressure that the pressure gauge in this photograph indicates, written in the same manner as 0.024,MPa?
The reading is 0.3,MPa
